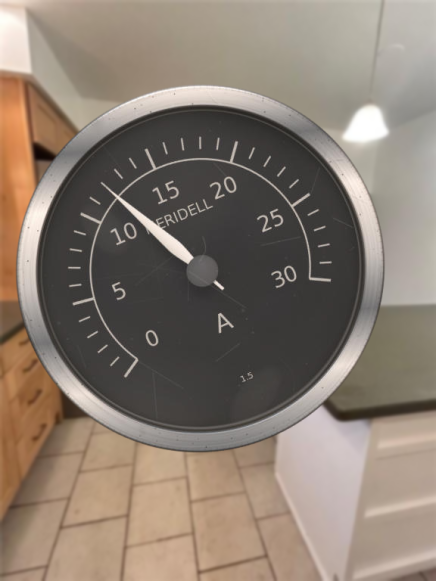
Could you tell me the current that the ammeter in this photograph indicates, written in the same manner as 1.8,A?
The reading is 12,A
